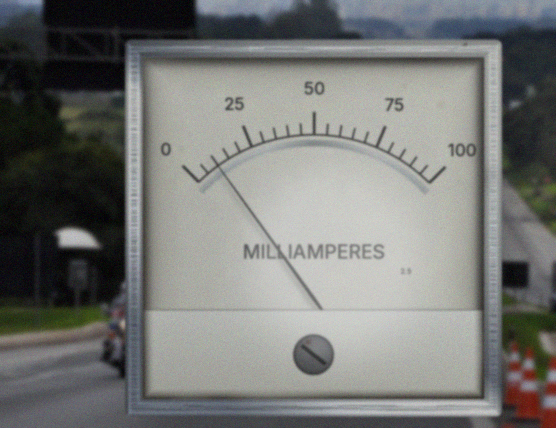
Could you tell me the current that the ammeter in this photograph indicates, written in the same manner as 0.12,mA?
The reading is 10,mA
